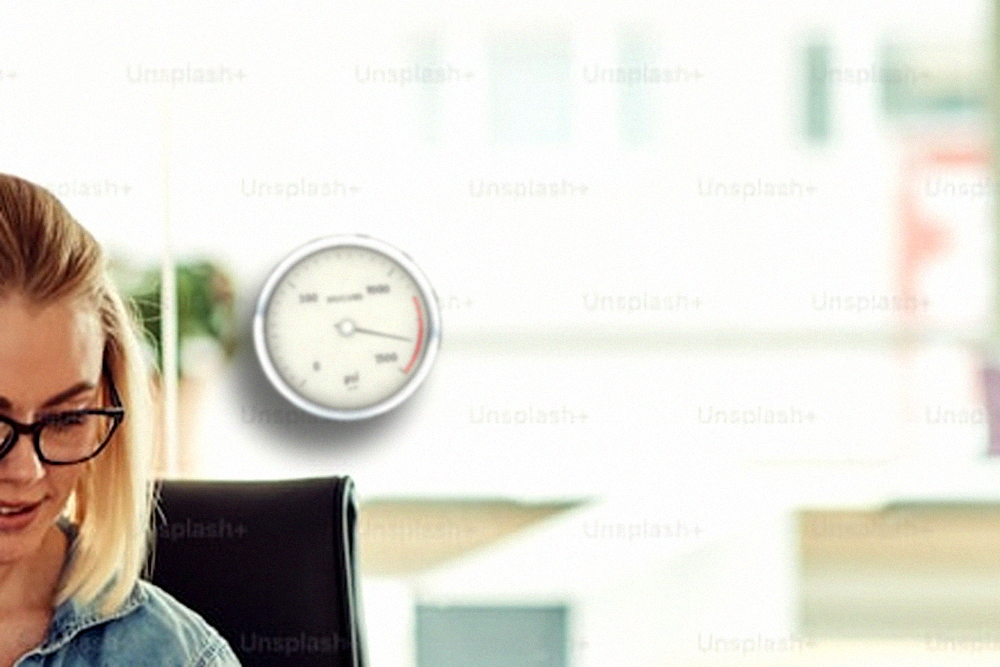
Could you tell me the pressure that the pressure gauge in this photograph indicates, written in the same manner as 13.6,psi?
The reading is 1350,psi
